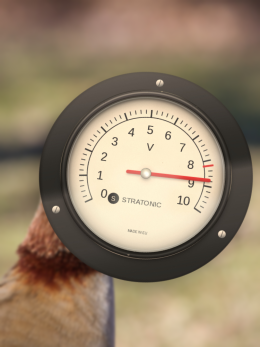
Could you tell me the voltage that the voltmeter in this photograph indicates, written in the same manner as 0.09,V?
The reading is 8.8,V
